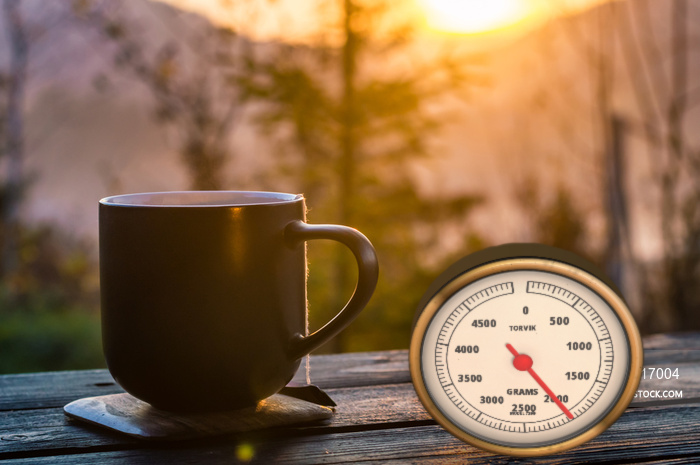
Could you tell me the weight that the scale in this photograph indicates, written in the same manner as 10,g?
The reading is 2000,g
